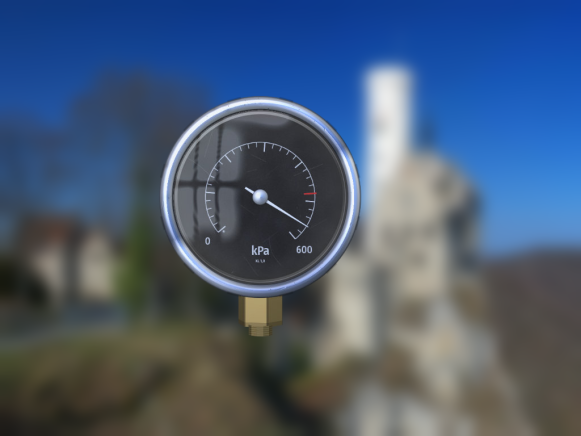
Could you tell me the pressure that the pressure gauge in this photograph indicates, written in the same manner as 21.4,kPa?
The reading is 560,kPa
